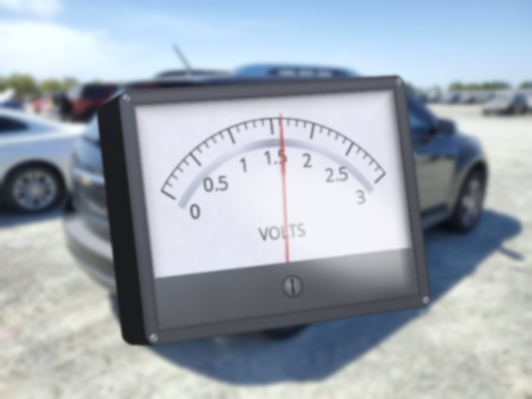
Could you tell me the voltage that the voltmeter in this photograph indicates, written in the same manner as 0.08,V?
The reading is 1.6,V
